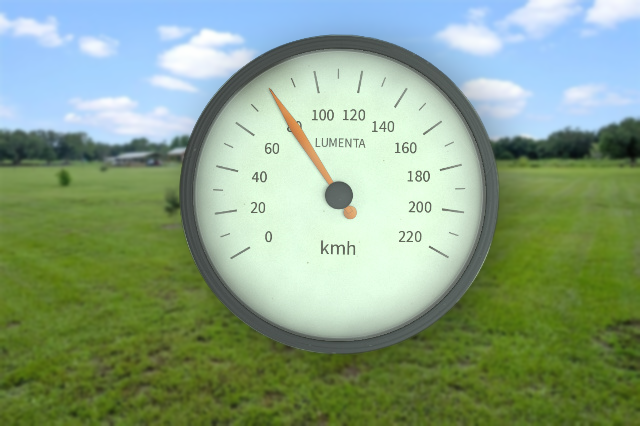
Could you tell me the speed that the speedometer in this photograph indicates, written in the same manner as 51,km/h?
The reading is 80,km/h
